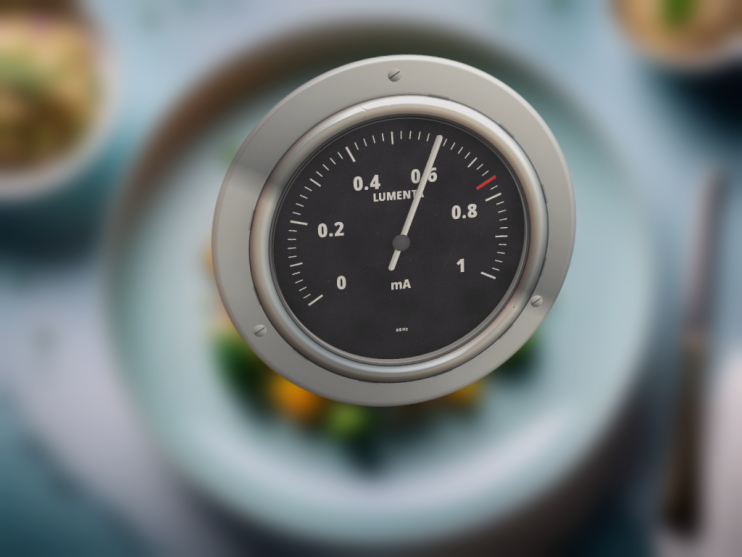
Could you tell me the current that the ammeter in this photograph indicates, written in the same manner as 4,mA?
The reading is 0.6,mA
